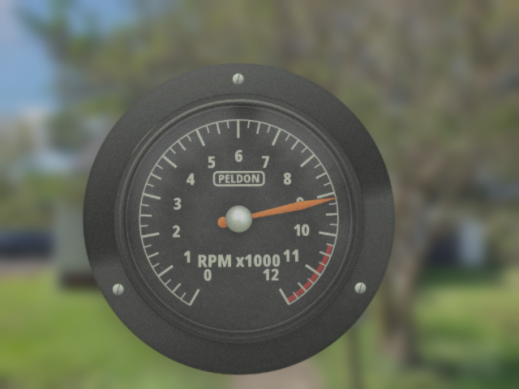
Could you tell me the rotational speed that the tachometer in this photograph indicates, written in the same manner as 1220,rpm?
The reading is 9125,rpm
